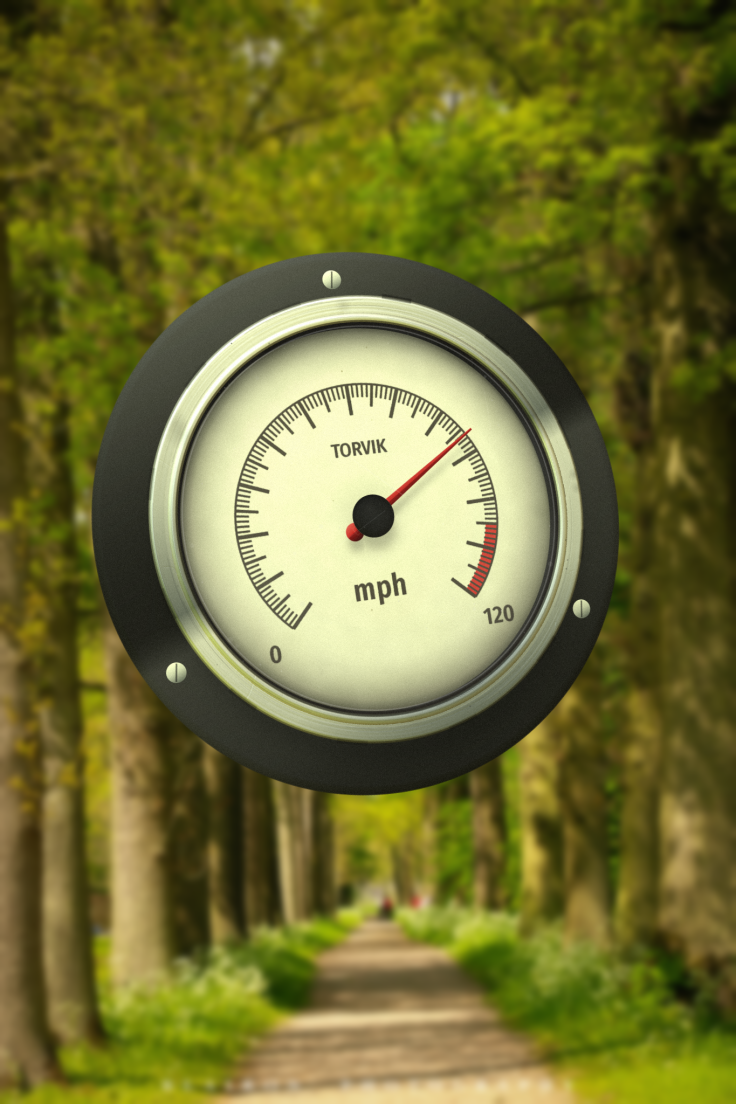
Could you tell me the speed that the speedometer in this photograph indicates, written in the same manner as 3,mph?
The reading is 86,mph
